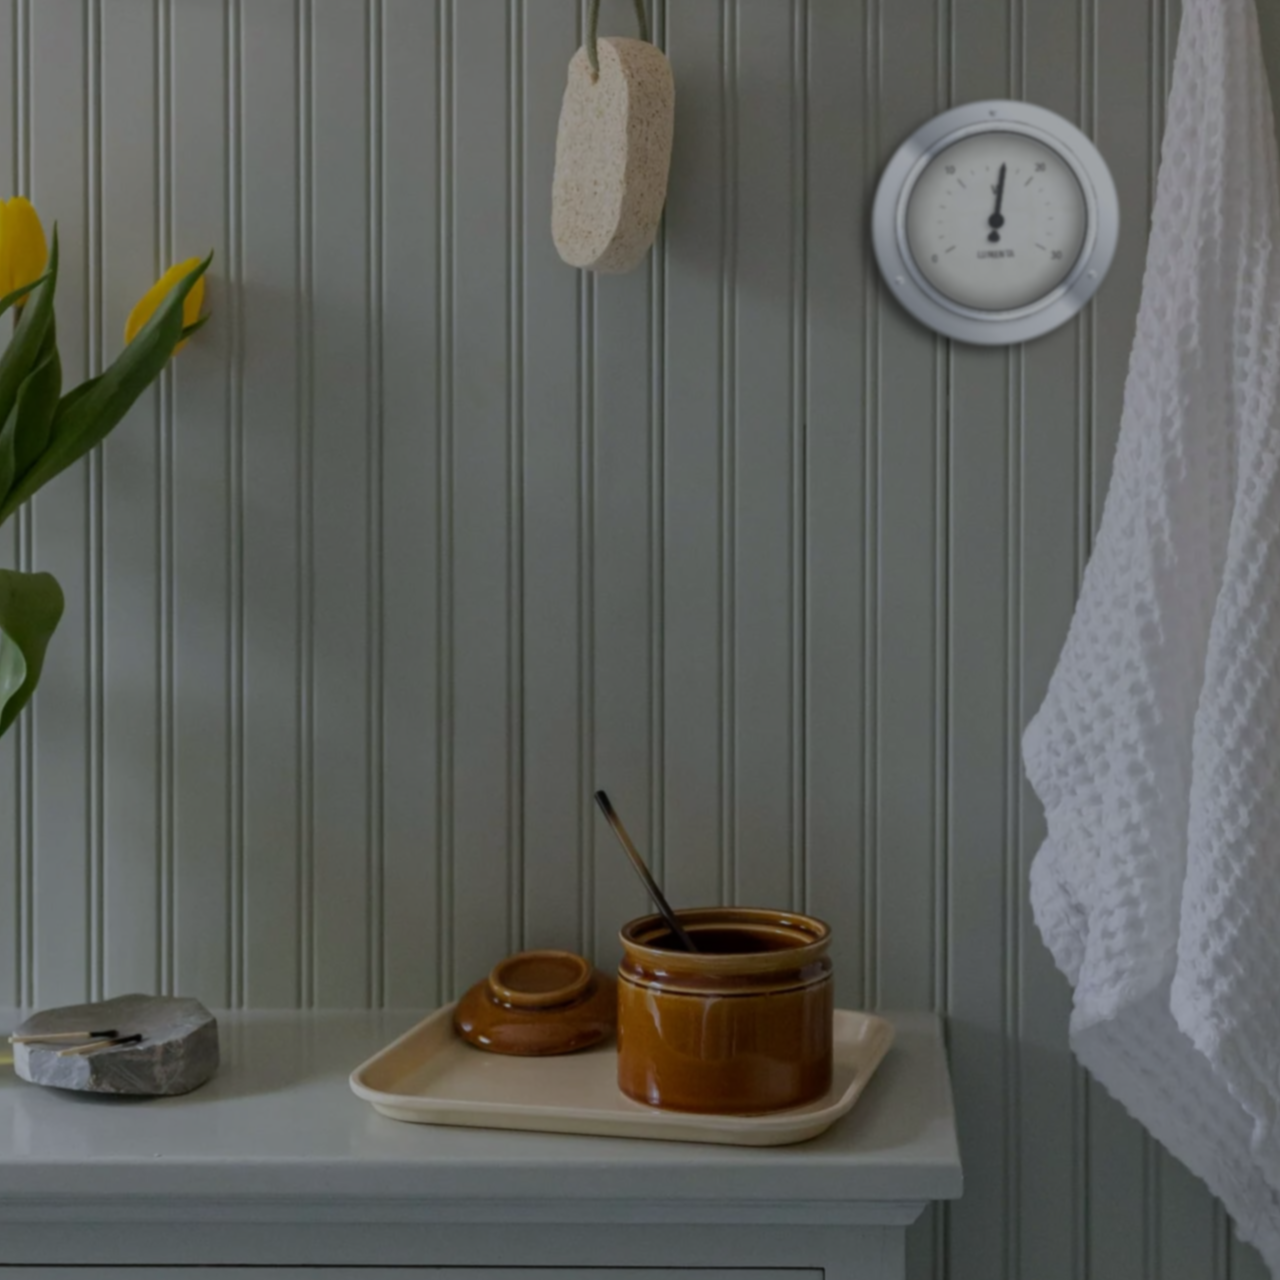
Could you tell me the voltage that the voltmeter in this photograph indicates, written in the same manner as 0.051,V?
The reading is 16,V
